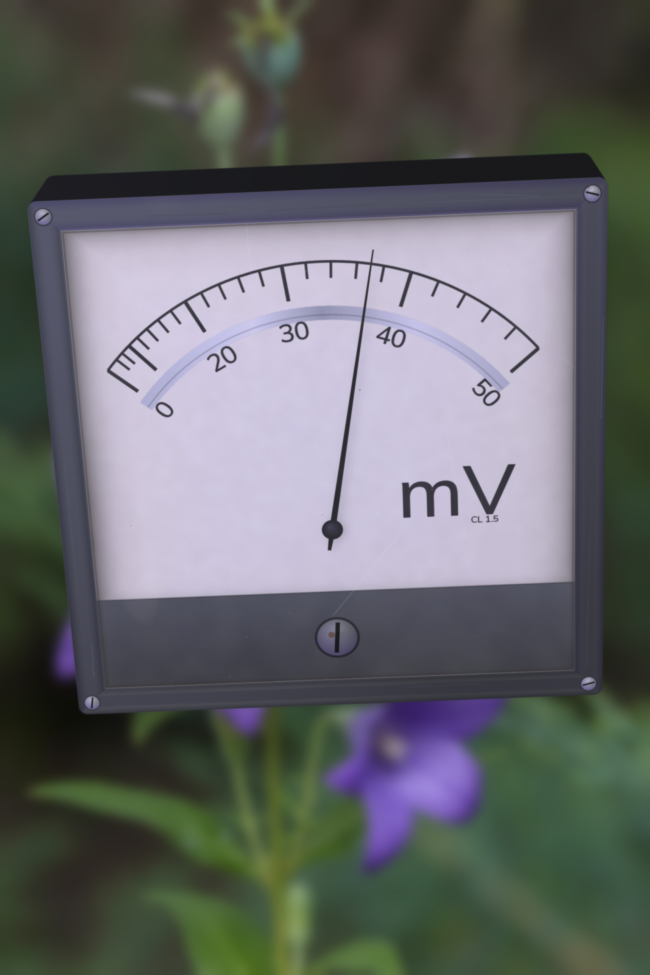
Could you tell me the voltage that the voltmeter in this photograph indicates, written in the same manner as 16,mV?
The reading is 37,mV
